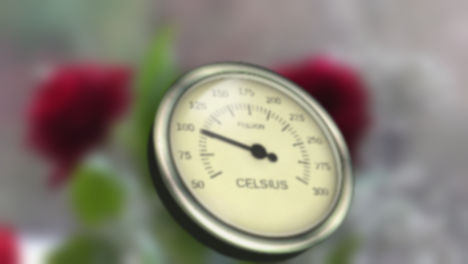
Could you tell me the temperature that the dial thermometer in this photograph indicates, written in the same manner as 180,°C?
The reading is 100,°C
